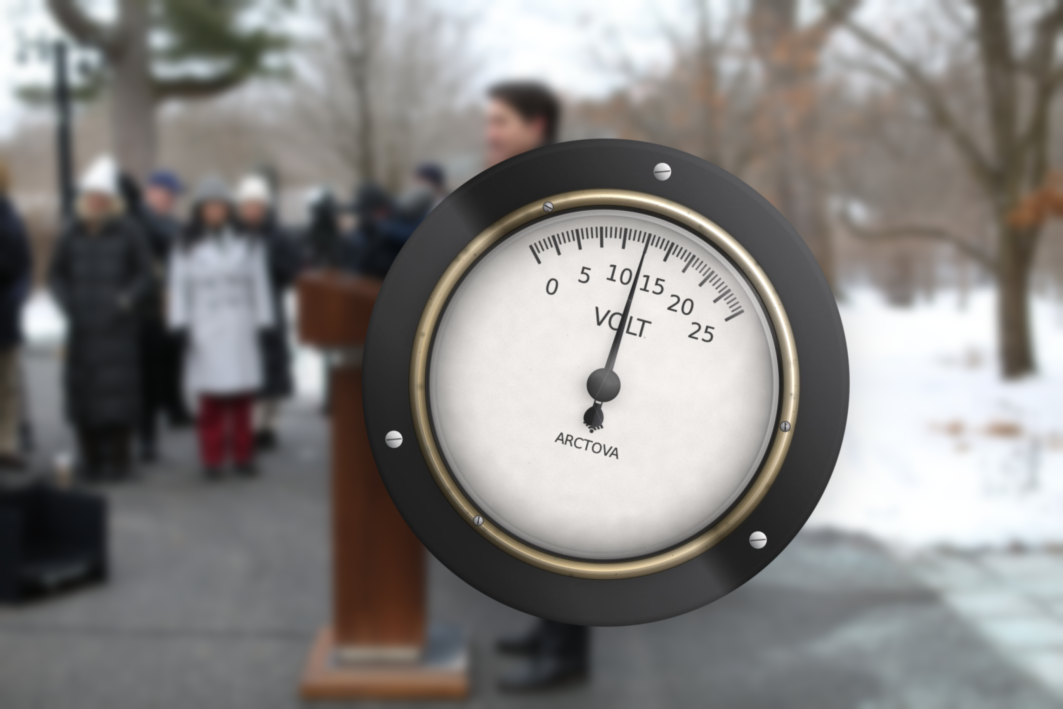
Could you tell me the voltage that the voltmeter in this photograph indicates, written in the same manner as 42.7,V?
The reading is 12.5,V
